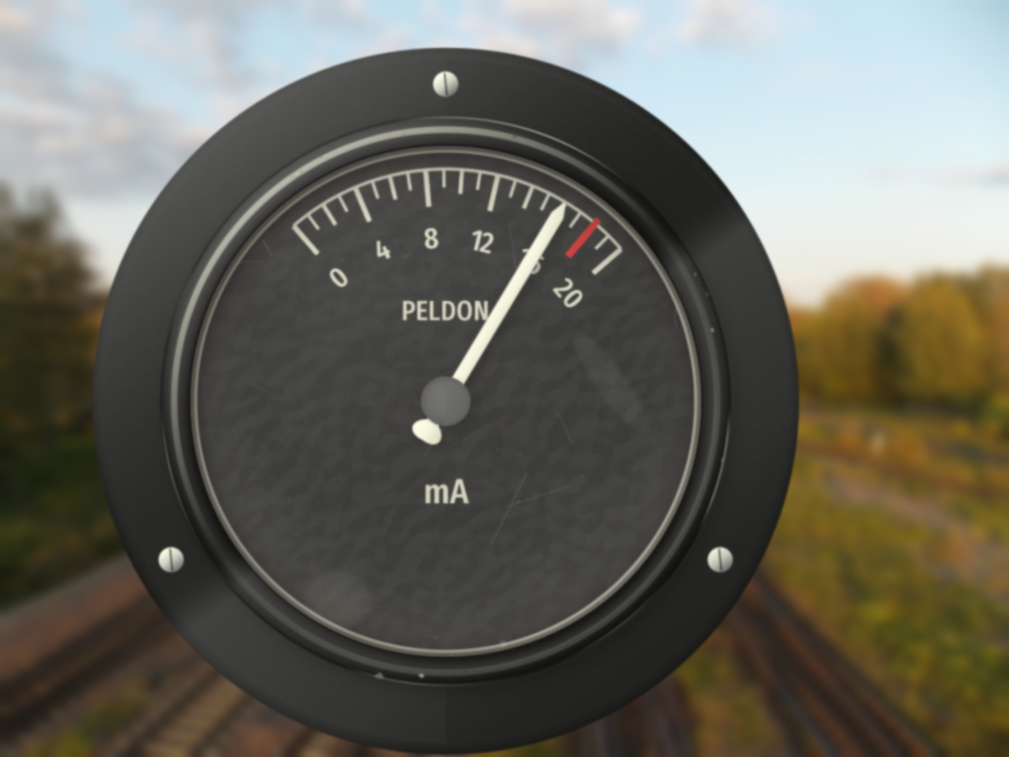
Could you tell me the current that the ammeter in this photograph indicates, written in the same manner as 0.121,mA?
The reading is 16,mA
